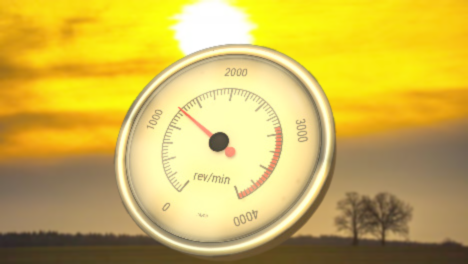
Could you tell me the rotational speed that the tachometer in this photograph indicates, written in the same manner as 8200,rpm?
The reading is 1250,rpm
